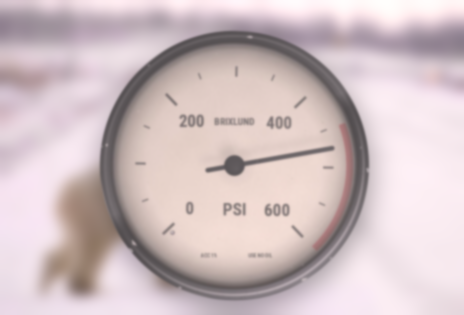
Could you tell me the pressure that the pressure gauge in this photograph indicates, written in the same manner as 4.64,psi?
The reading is 475,psi
